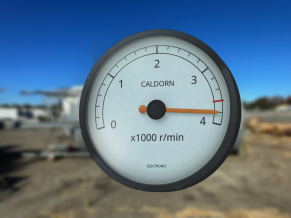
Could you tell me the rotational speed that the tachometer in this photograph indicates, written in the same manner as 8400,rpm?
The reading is 3800,rpm
